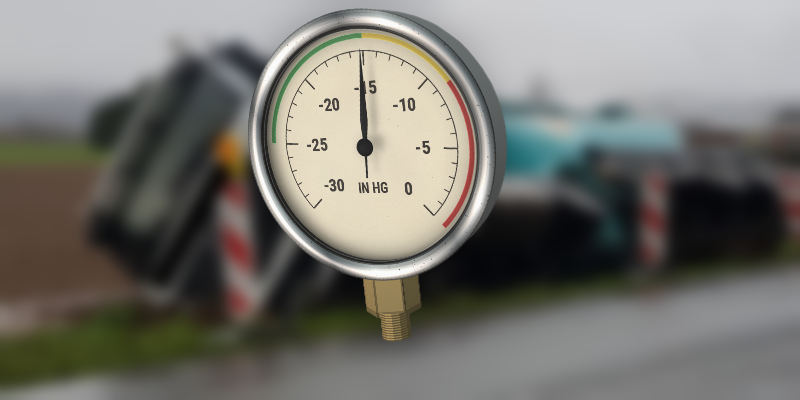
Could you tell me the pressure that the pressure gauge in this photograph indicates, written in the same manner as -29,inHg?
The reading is -15,inHg
